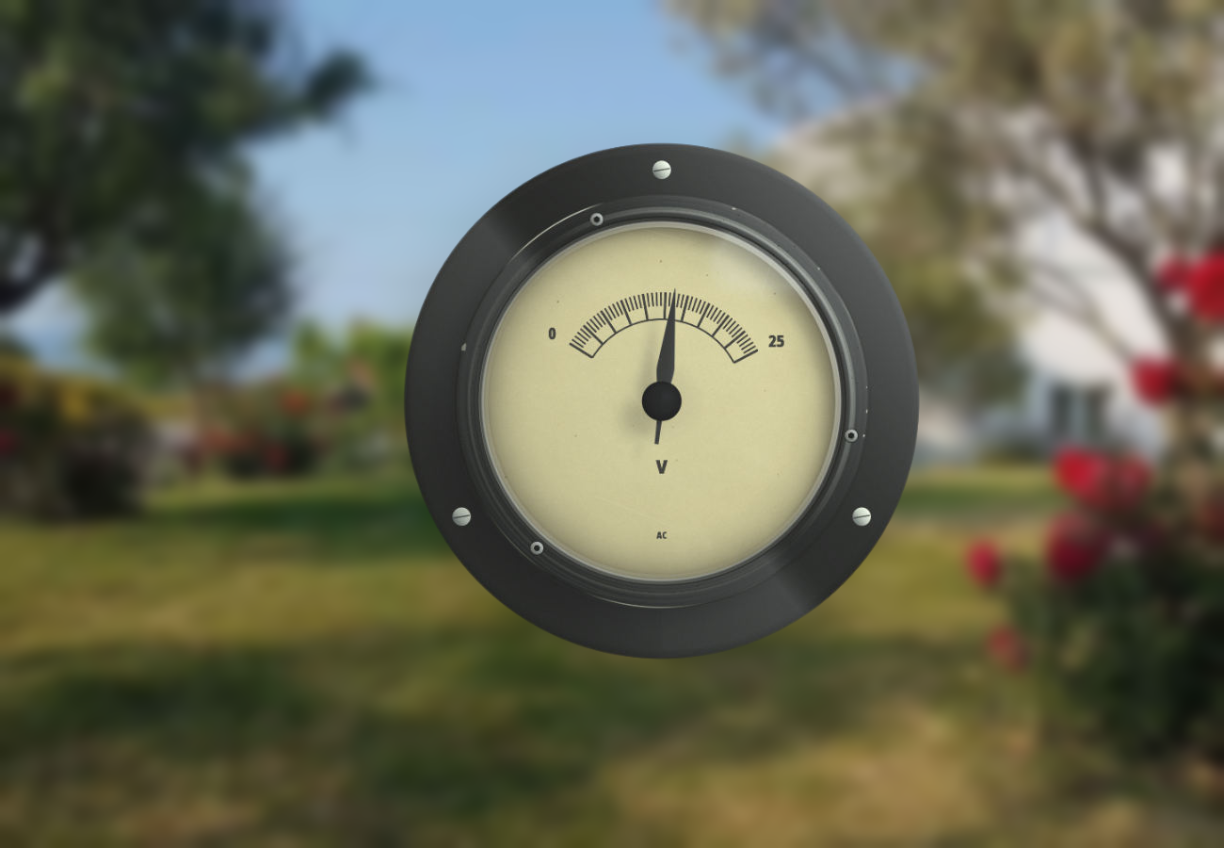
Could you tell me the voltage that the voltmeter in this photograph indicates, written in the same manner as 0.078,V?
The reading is 13.5,V
